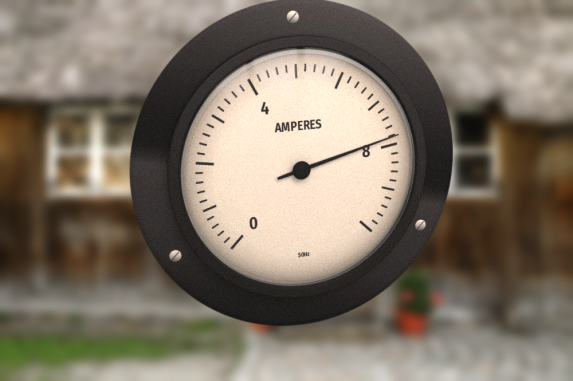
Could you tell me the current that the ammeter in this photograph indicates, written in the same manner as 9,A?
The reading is 7.8,A
